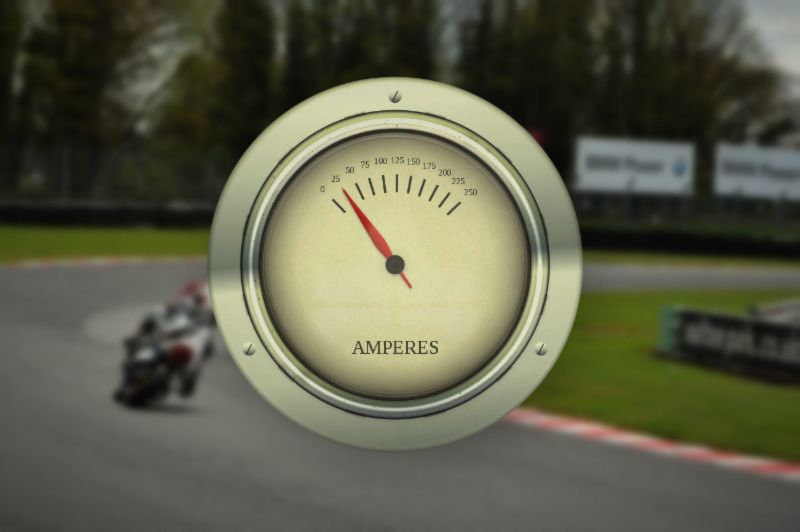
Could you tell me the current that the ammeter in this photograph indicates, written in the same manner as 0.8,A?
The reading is 25,A
